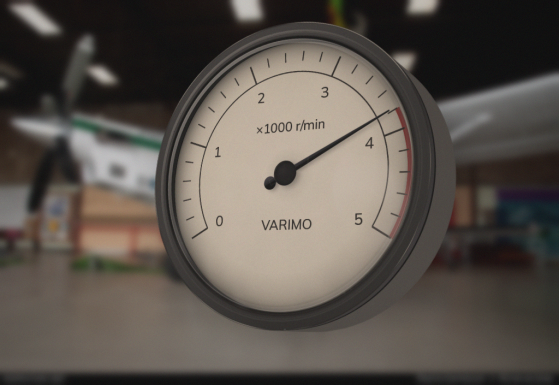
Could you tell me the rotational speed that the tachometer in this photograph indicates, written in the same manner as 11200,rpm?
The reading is 3800,rpm
